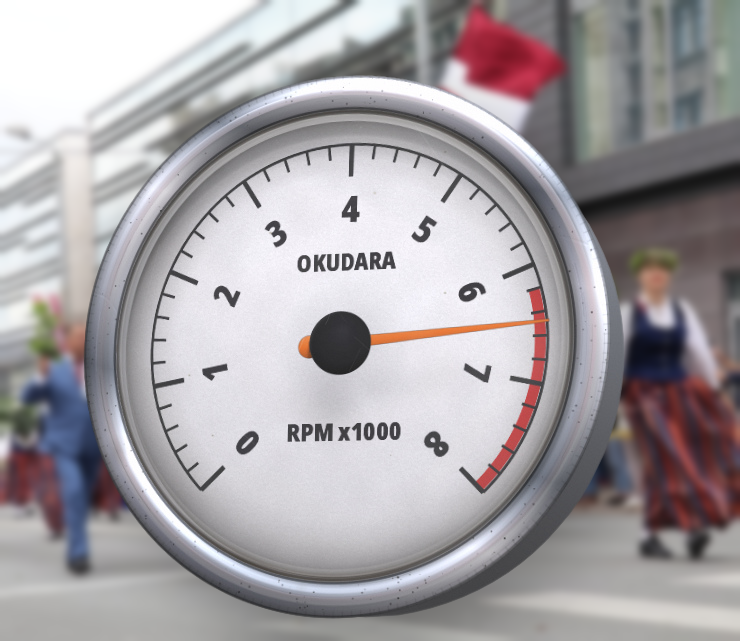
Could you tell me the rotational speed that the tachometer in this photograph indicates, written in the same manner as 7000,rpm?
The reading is 6500,rpm
